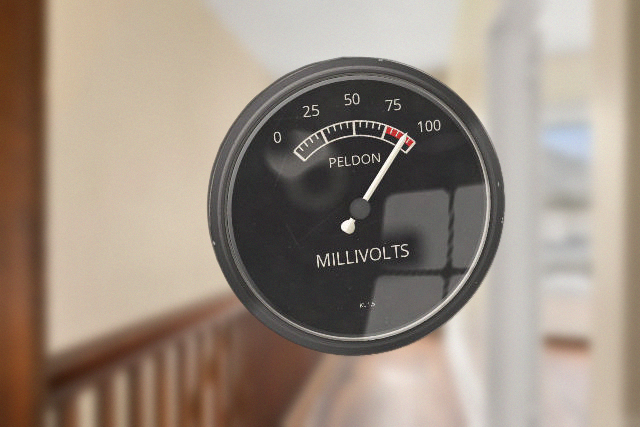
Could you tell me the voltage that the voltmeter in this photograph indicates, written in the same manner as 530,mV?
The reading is 90,mV
